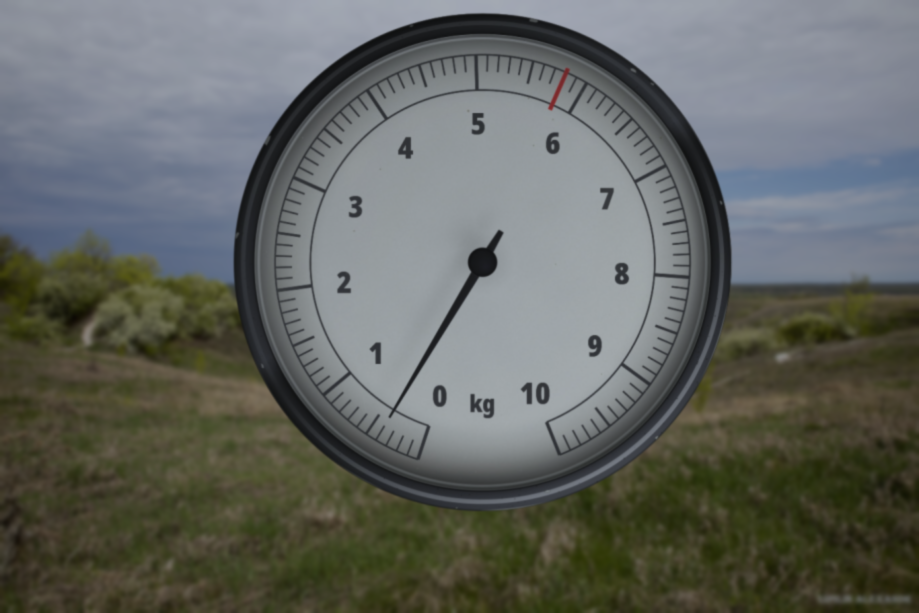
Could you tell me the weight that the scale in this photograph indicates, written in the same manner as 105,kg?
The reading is 0.4,kg
